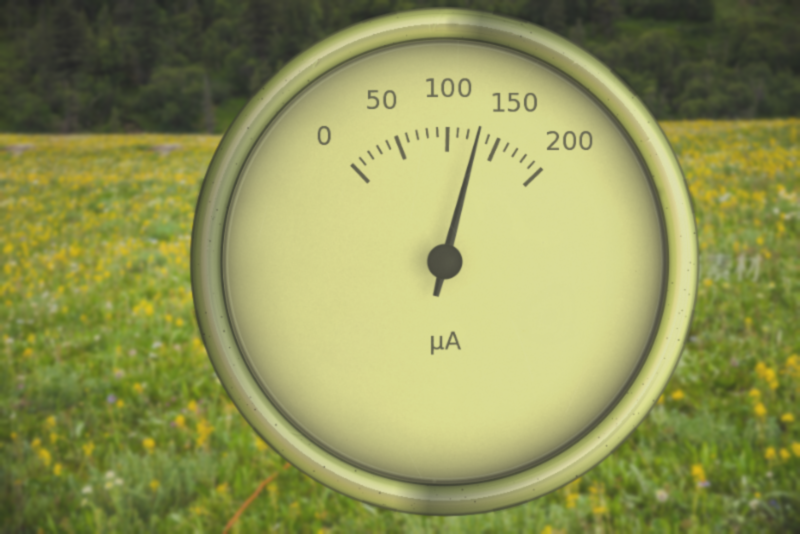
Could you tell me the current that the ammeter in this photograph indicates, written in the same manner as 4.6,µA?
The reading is 130,µA
